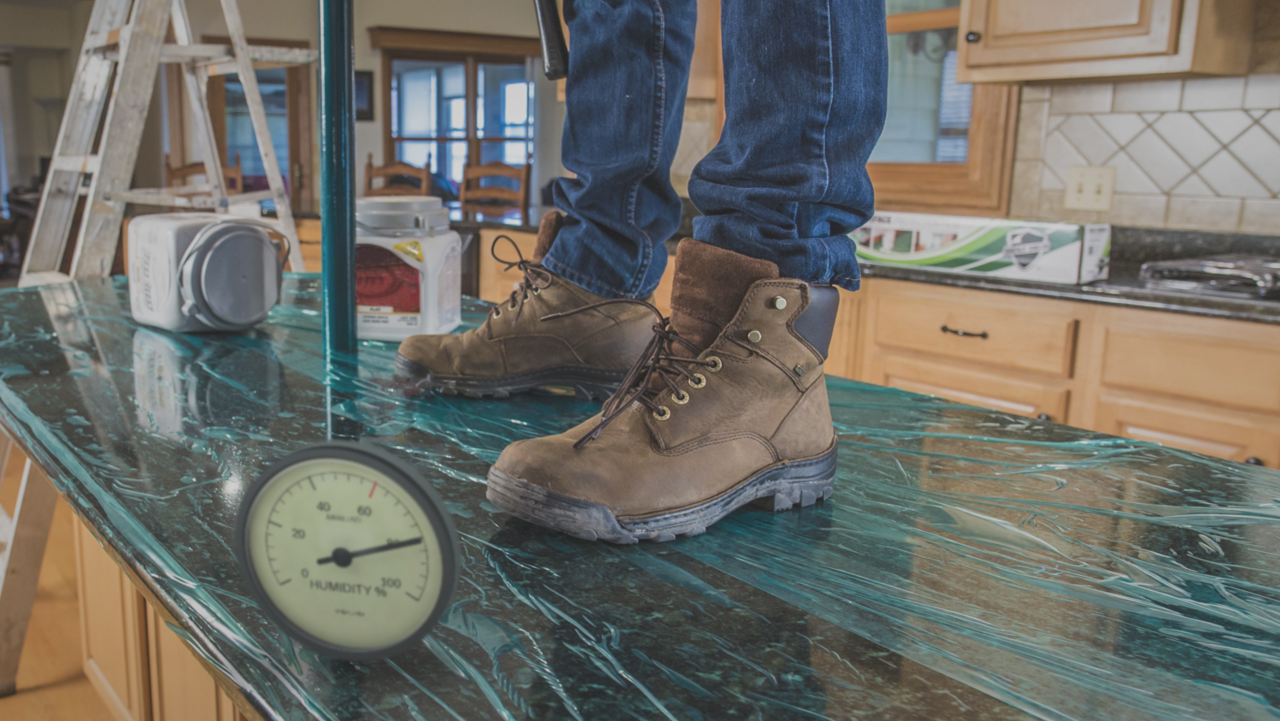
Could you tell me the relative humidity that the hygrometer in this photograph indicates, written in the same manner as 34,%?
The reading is 80,%
